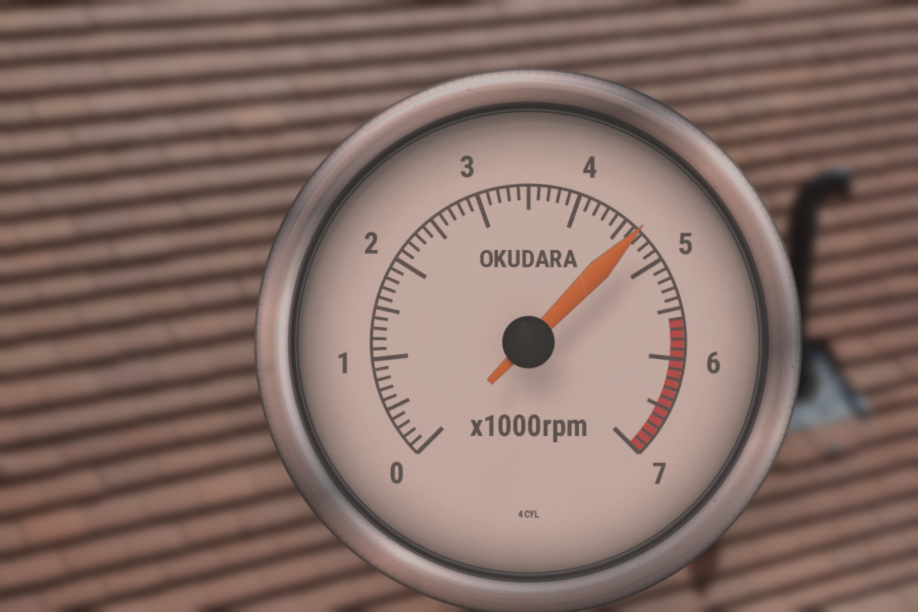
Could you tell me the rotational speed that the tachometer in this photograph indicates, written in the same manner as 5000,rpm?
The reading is 4650,rpm
